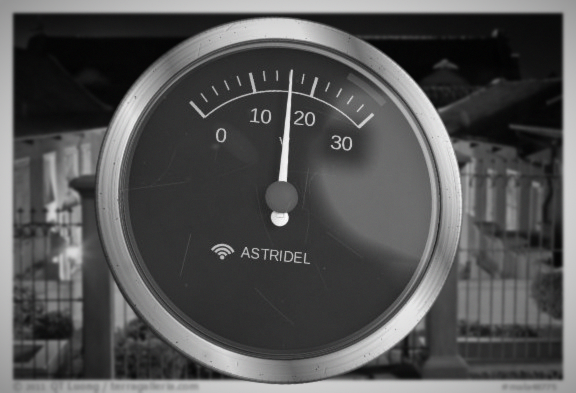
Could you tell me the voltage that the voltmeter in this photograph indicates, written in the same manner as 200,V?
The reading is 16,V
